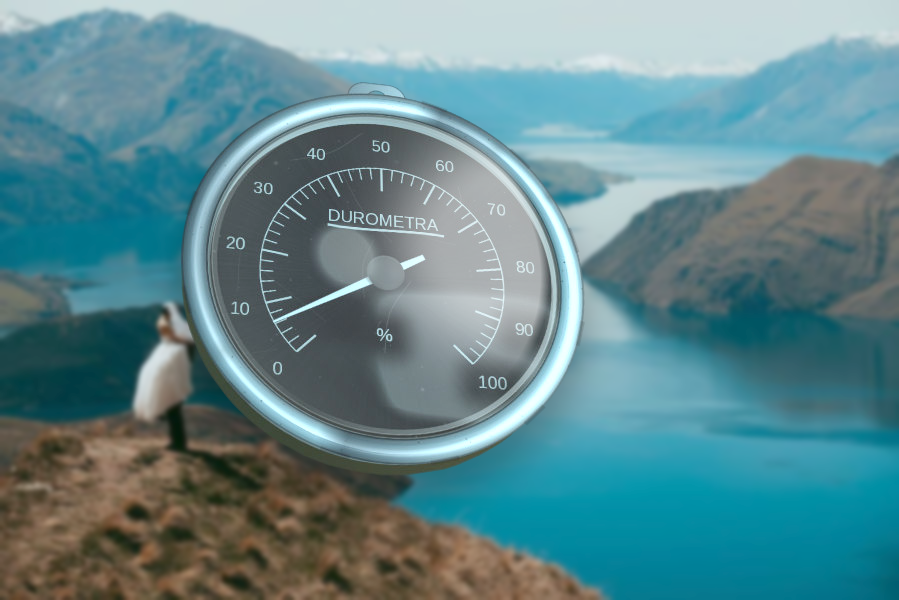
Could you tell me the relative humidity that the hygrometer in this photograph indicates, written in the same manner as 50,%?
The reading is 6,%
